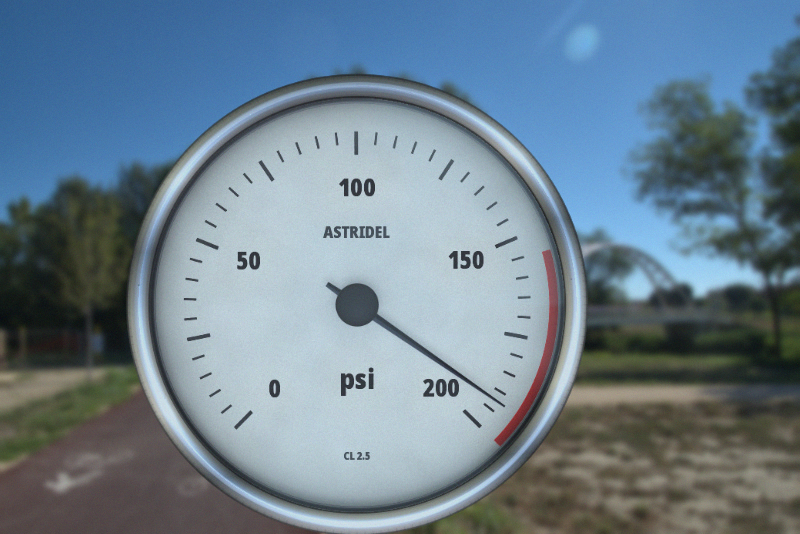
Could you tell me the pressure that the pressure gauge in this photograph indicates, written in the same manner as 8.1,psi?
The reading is 192.5,psi
